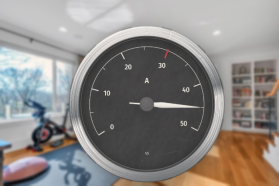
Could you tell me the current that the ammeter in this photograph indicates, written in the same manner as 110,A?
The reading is 45,A
